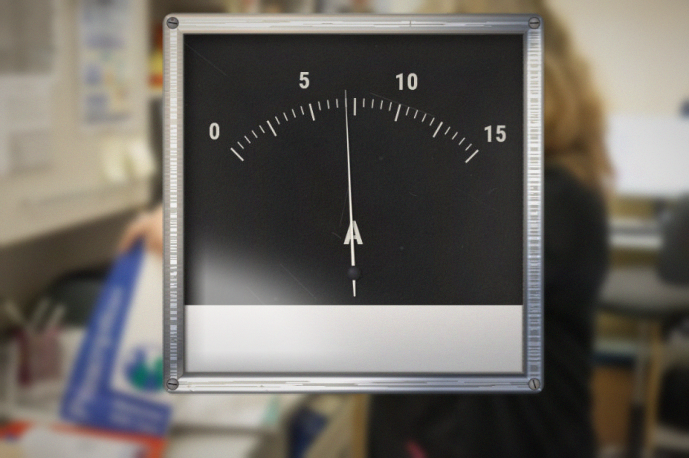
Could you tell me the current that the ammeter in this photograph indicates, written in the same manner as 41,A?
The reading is 7,A
